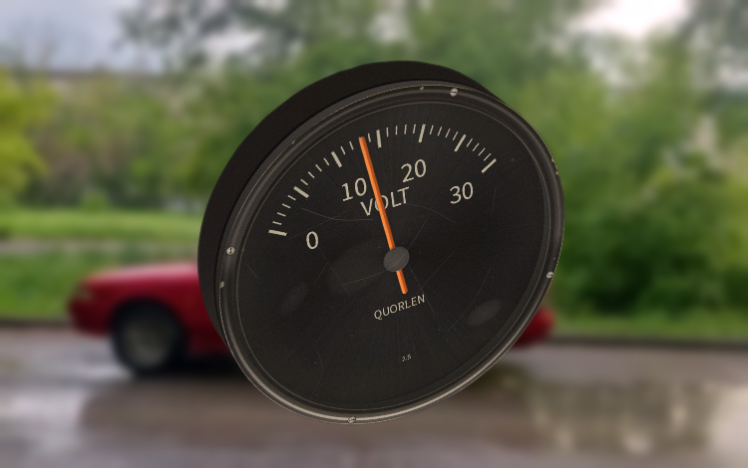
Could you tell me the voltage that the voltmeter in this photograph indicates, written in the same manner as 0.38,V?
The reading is 13,V
